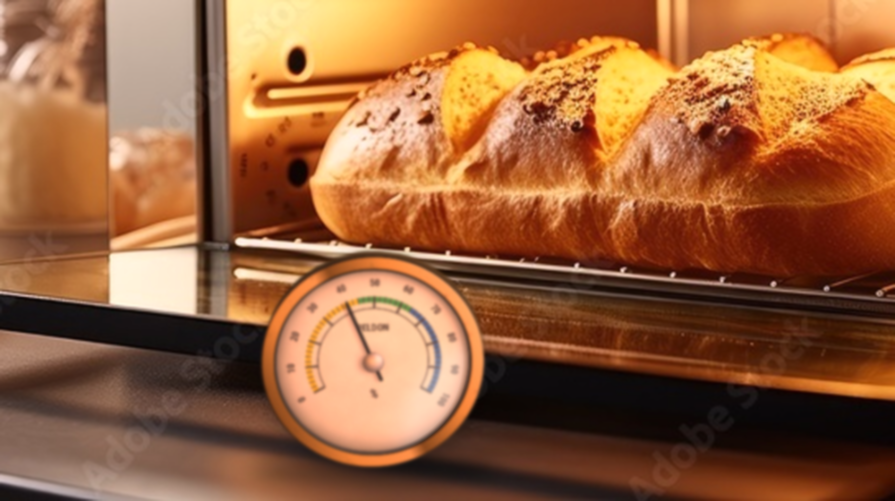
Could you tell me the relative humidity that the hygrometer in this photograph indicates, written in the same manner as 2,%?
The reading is 40,%
